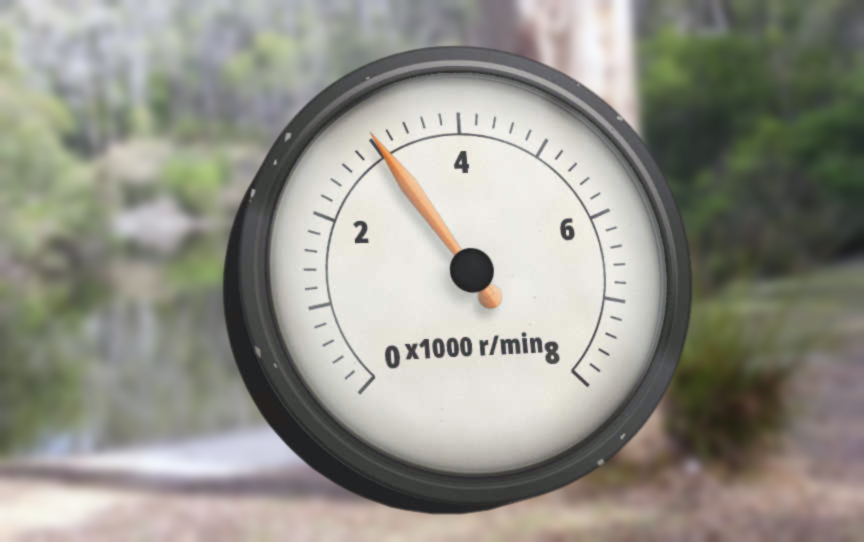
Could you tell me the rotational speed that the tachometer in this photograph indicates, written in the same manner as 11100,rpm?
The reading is 3000,rpm
